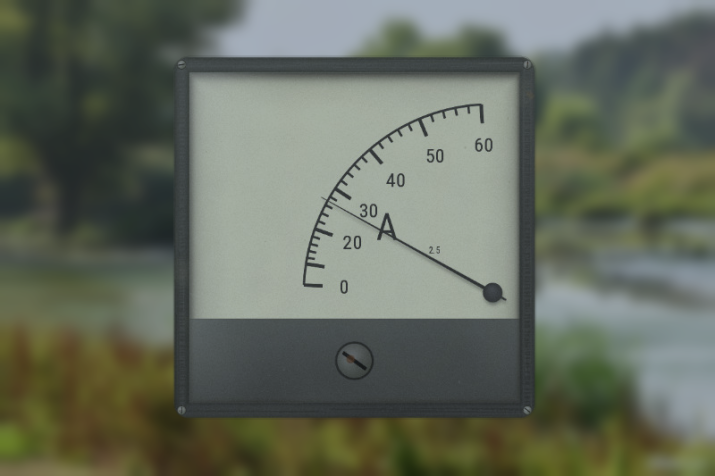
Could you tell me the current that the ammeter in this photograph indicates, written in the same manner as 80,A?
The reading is 27,A
